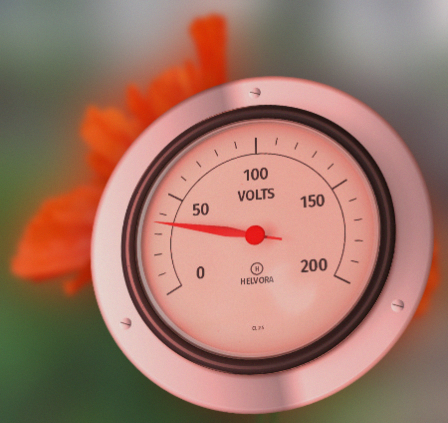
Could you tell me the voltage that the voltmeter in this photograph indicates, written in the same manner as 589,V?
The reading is 35,V
